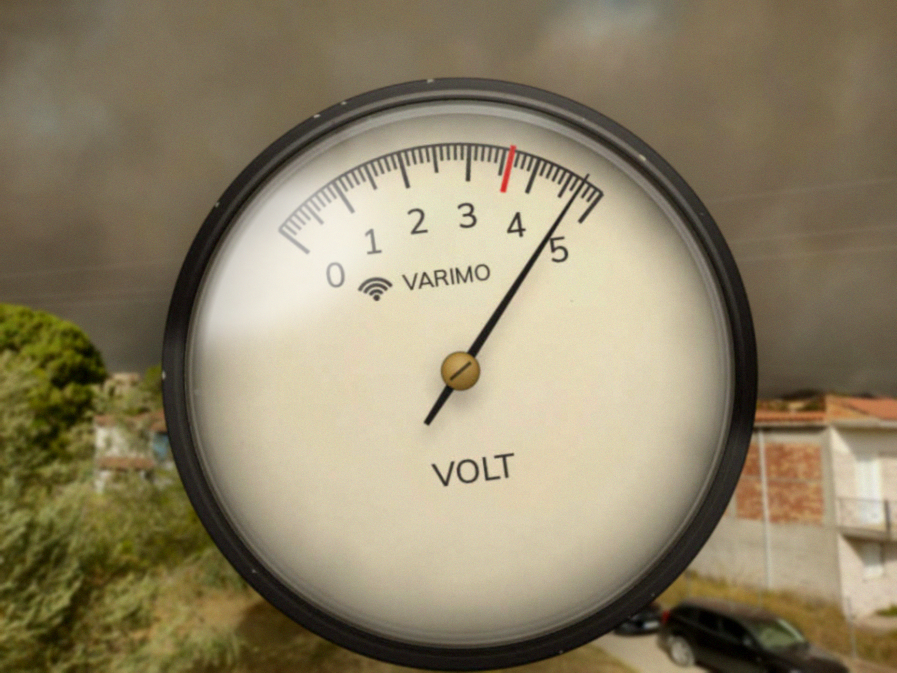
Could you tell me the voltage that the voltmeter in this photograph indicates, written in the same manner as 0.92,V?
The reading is 4.7,V
